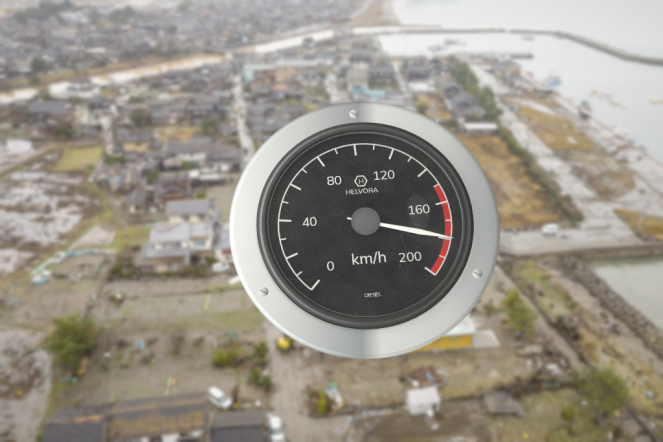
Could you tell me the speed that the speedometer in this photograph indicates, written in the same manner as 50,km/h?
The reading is 180,km/h
